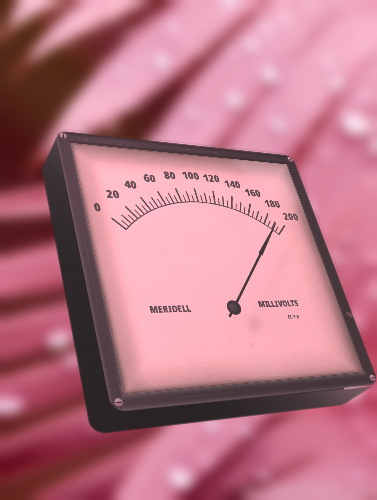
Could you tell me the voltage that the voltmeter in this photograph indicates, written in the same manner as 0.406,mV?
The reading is 190,mV
